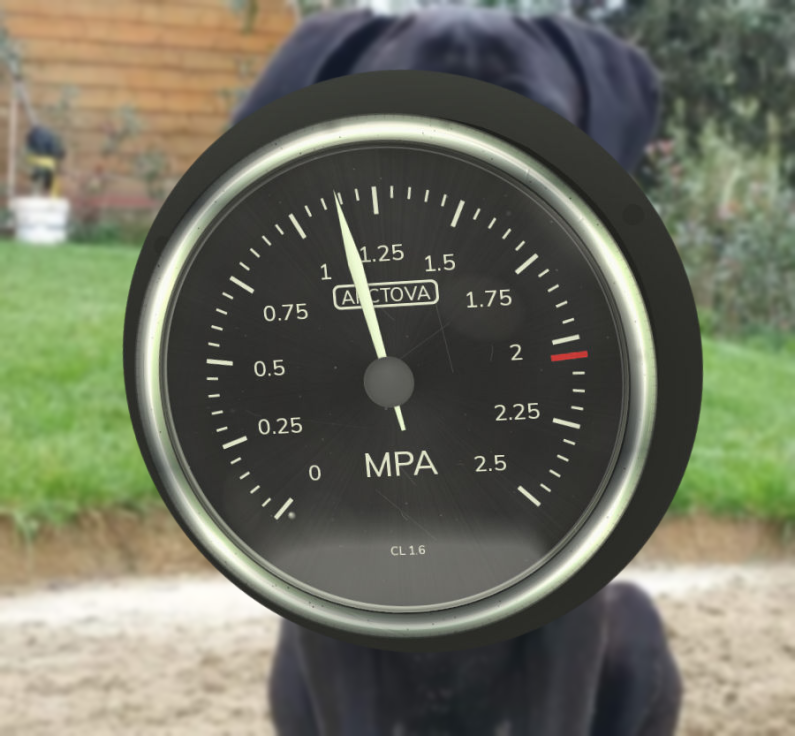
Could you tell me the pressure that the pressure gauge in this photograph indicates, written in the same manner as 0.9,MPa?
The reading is 1.15,MPa
